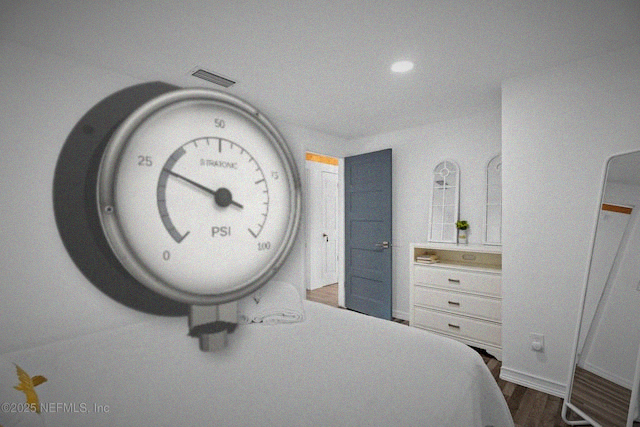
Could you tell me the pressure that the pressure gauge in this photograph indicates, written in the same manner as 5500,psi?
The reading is 25,psi
